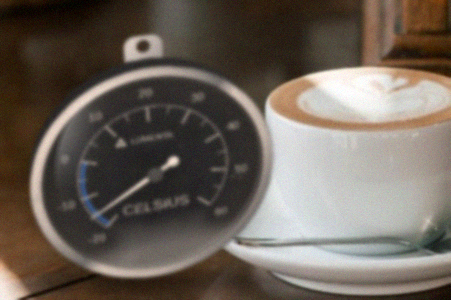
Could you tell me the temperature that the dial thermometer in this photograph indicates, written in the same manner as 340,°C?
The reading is -15,°C
